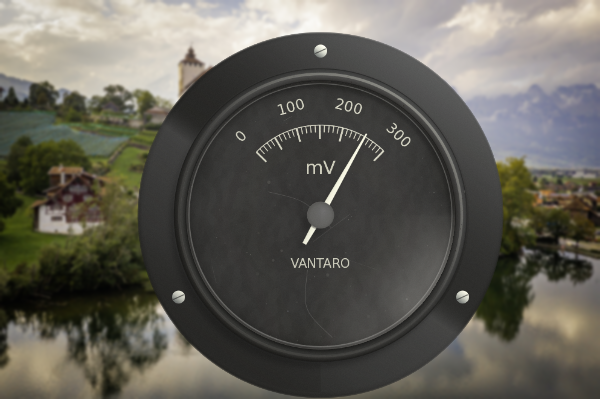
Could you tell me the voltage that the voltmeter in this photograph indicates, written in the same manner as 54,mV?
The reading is 250,mV
